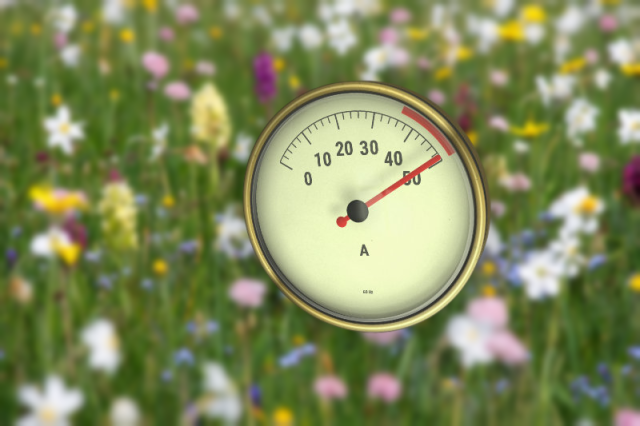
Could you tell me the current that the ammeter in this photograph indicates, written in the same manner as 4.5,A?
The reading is 49,A
